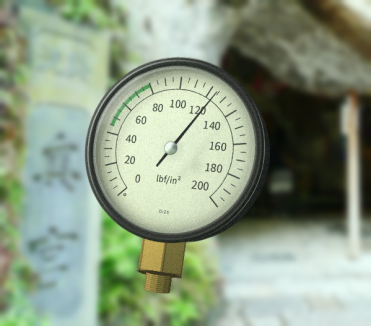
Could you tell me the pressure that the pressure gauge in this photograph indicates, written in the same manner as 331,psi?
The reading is 125,psi
